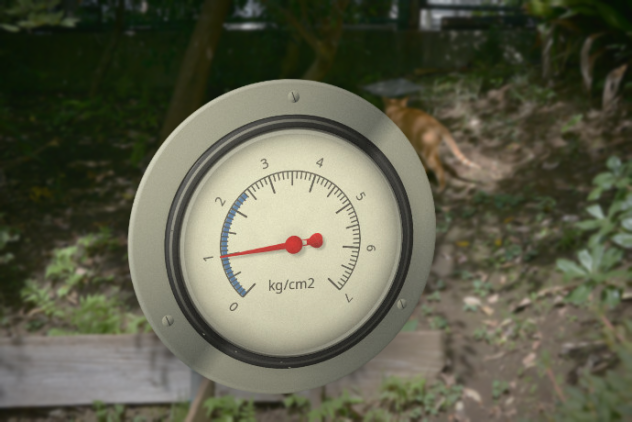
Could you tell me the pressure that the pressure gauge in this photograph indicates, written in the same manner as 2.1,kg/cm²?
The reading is 1,kg/cm²
